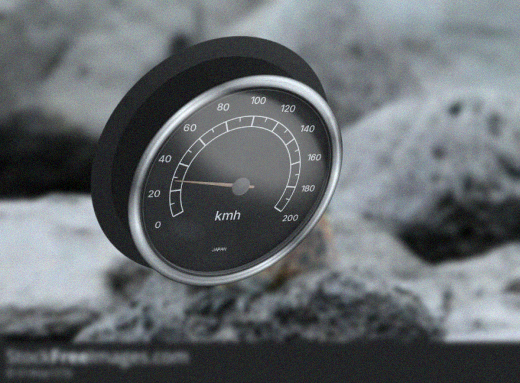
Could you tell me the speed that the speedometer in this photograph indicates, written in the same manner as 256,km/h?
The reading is 30,km/h
